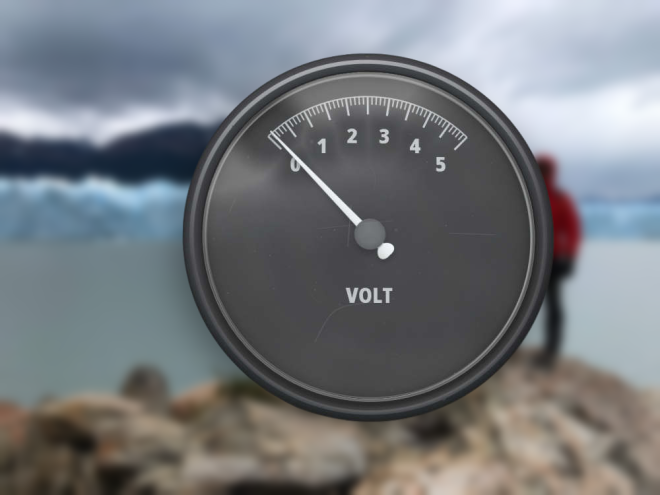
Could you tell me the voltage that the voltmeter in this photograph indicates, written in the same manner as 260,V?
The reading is 0.1,V
